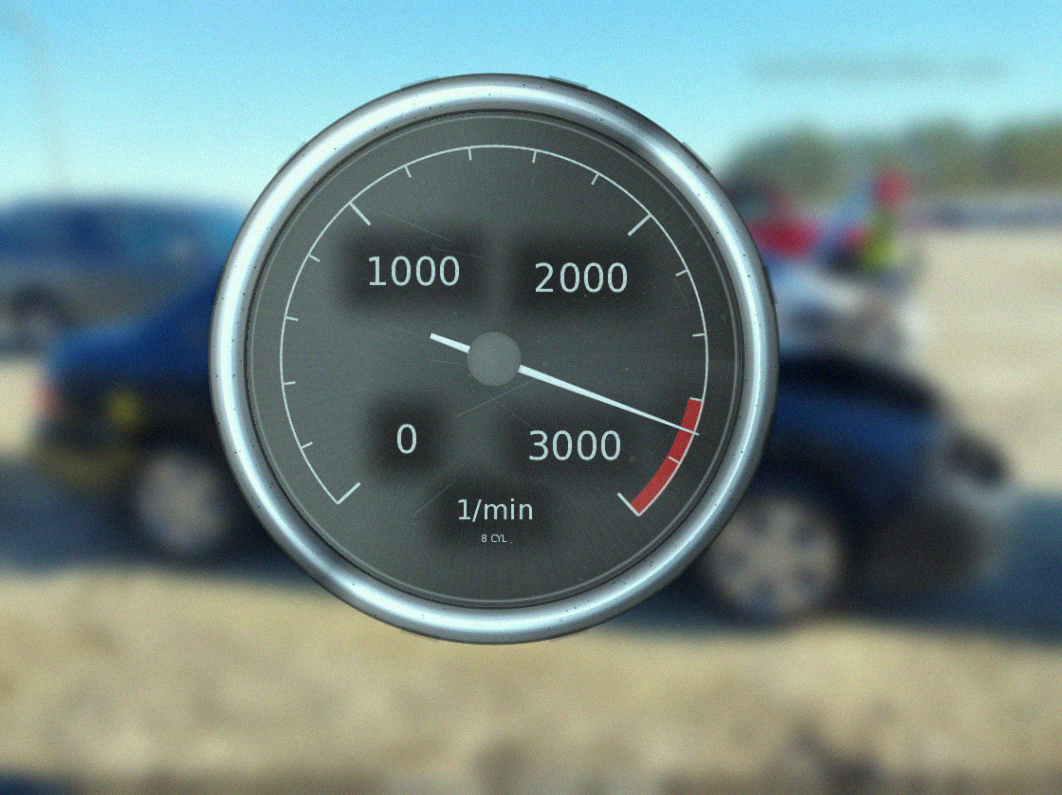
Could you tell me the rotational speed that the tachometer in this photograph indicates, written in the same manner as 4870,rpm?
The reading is 2700,rpm
